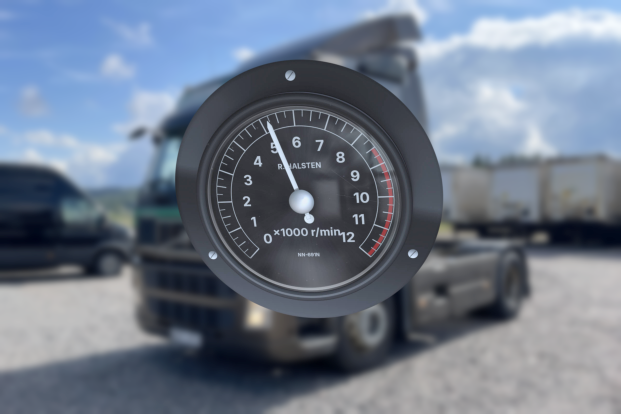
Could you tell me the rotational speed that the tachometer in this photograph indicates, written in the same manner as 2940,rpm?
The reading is 5250,rpm
